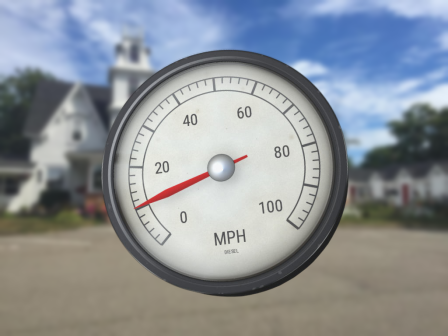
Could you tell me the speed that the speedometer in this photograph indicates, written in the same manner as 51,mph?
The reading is 10,mph
